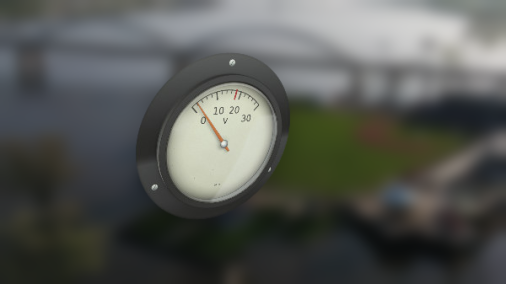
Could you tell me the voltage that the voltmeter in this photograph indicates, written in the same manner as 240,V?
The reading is 2,V
